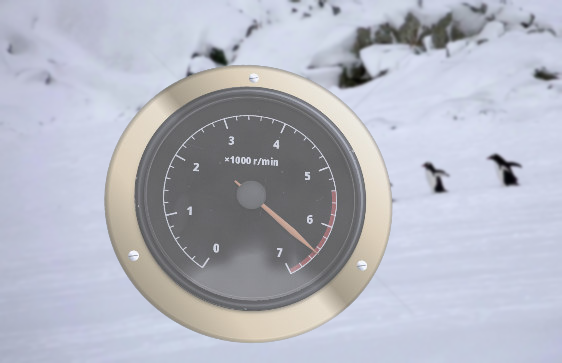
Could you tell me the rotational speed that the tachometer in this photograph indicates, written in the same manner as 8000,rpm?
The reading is 6500,rpm
